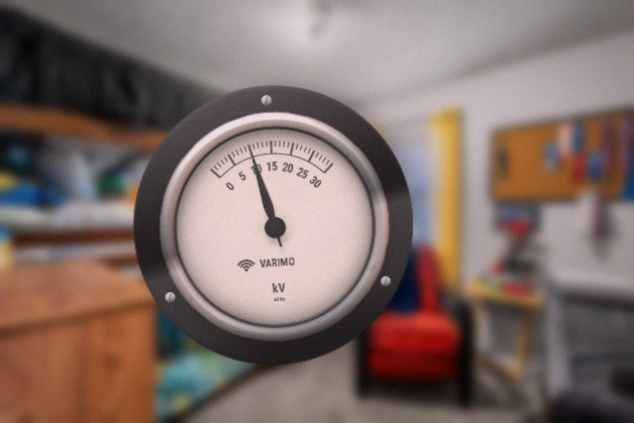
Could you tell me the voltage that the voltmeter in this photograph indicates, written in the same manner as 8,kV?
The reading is 10,kV
